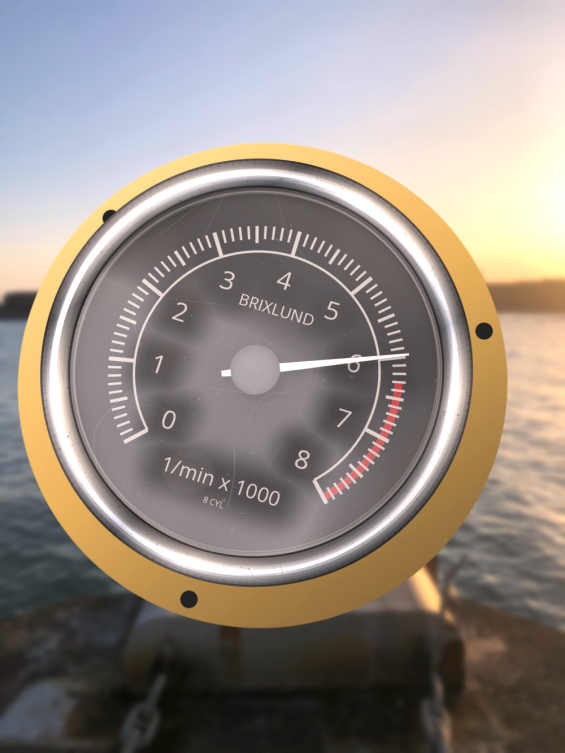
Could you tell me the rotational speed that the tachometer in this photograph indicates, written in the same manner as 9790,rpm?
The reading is 6000,rpm
